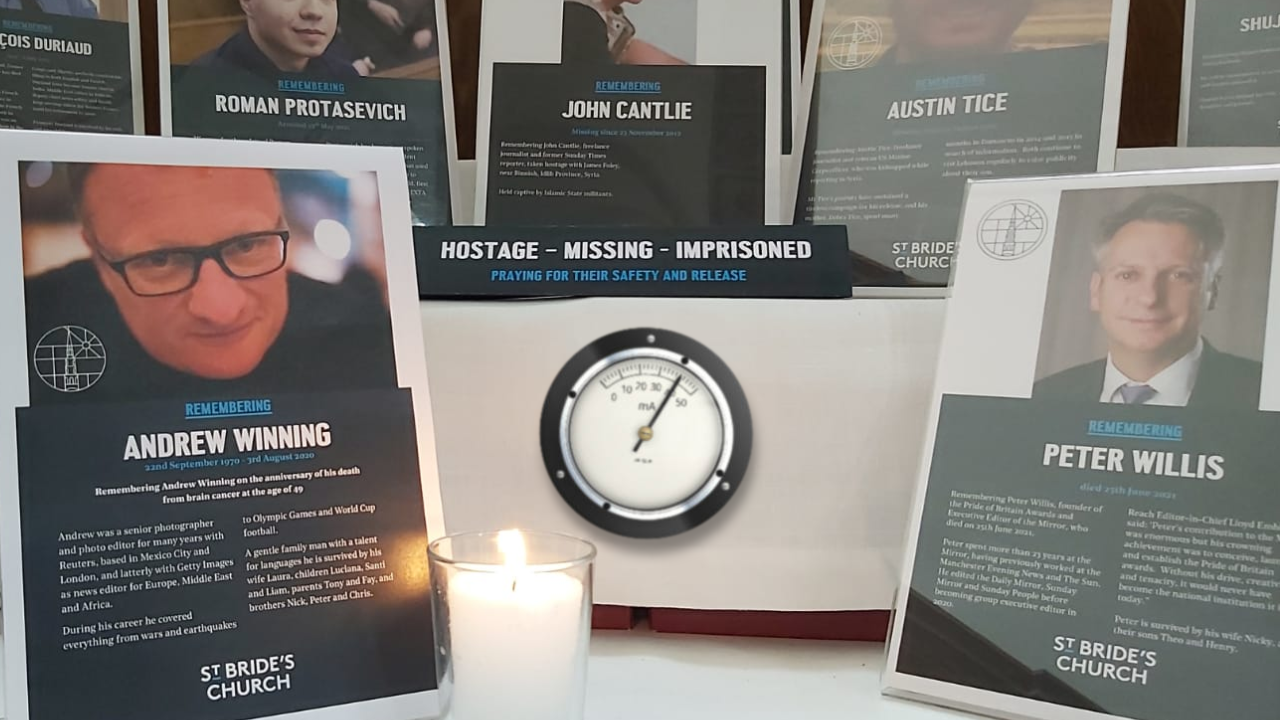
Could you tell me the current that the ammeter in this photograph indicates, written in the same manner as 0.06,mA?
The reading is 40,mA
